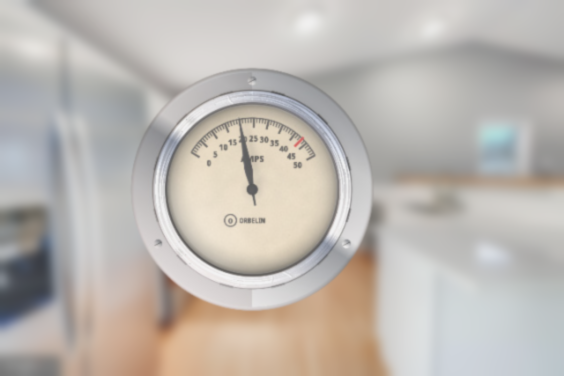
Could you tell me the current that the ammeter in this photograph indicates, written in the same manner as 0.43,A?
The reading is 20,A
